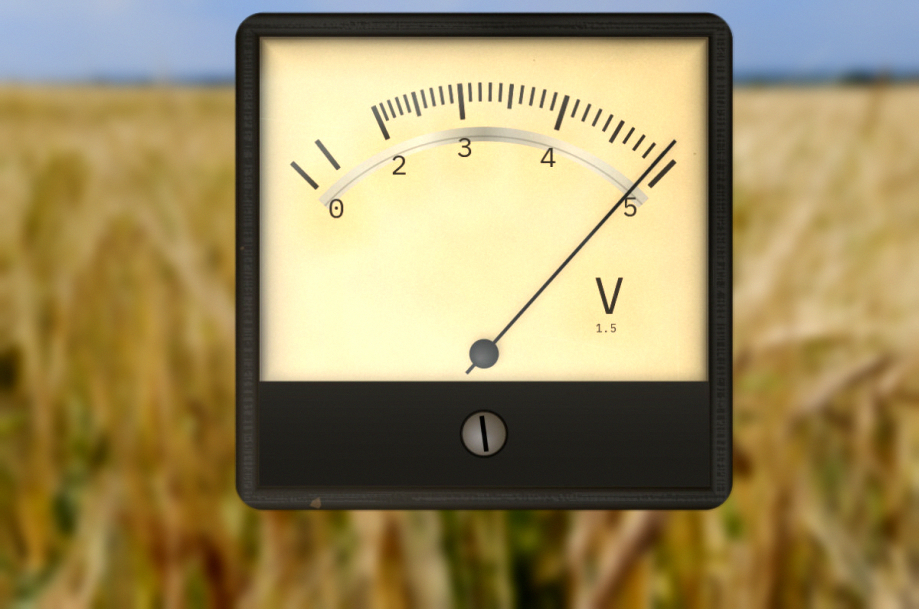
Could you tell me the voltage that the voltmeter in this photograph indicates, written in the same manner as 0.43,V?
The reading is 4.9,V
